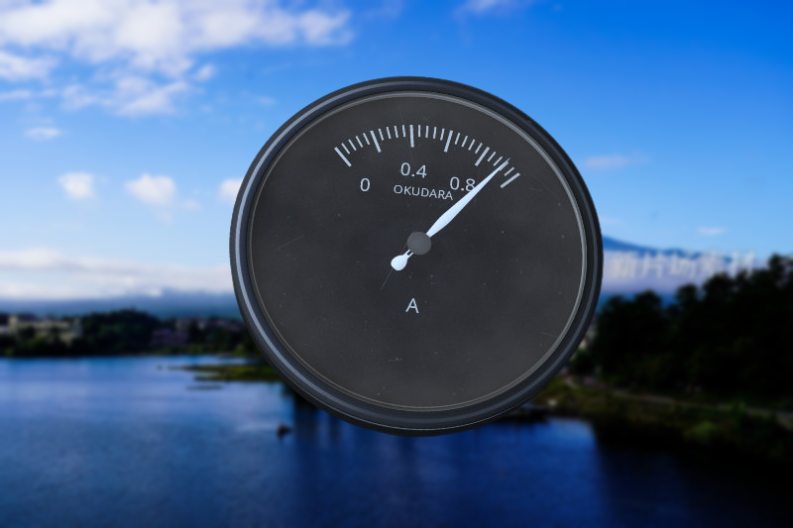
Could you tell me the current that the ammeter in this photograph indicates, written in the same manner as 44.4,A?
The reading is 0.92,A
